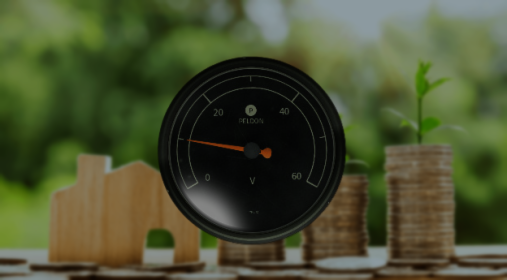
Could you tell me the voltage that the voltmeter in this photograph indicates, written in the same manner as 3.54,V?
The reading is 10,V
